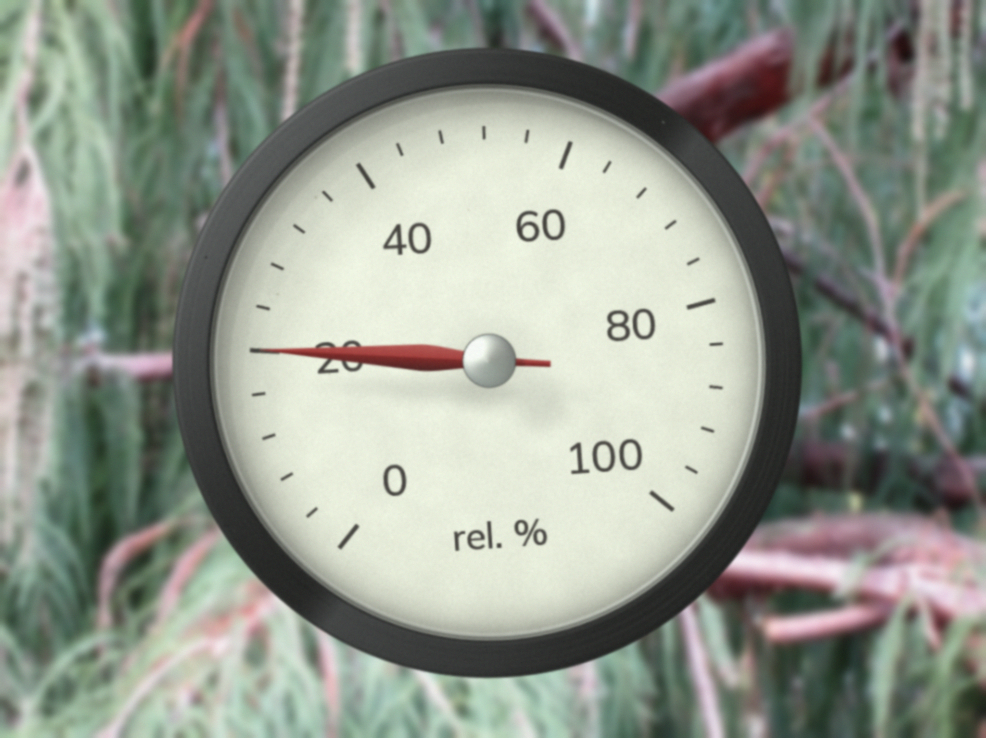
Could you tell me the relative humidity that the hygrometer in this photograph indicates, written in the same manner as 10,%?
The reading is 20,%
